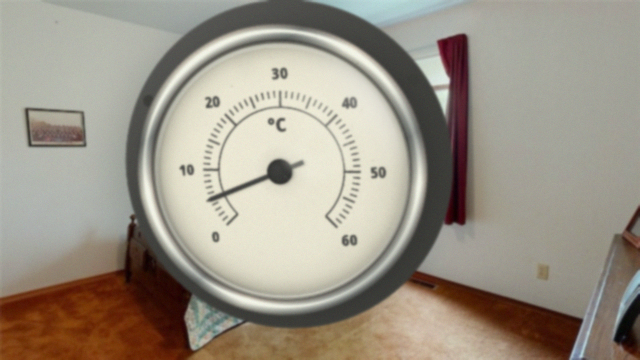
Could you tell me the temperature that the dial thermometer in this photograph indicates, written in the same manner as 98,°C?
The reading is 5,°C
